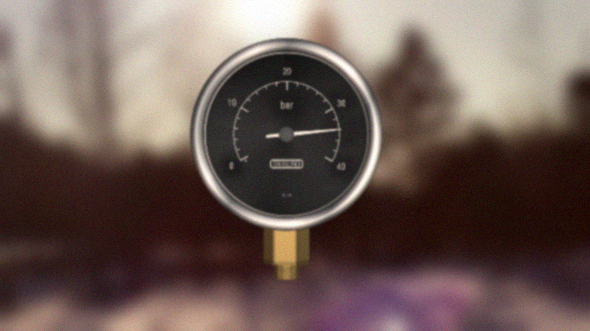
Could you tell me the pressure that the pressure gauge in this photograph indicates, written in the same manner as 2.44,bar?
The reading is 34,bar
